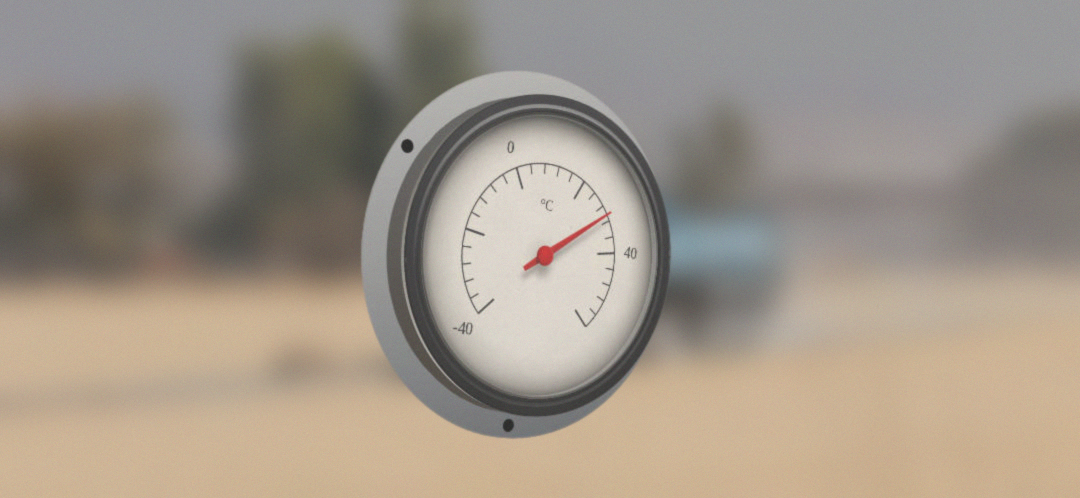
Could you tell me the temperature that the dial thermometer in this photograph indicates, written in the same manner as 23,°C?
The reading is 30,°C
